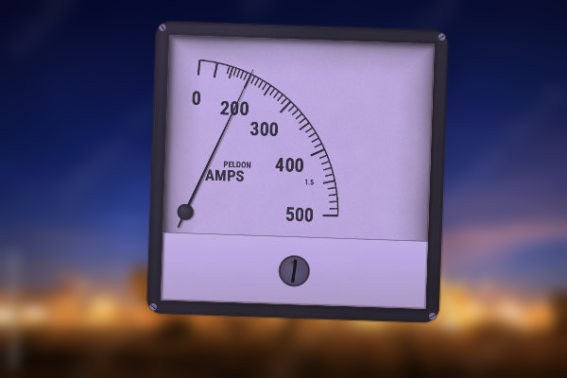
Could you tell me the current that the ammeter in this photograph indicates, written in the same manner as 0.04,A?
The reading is 200,A
